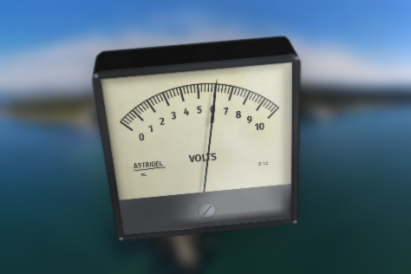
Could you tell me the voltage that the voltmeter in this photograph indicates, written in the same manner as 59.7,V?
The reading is 6,V
